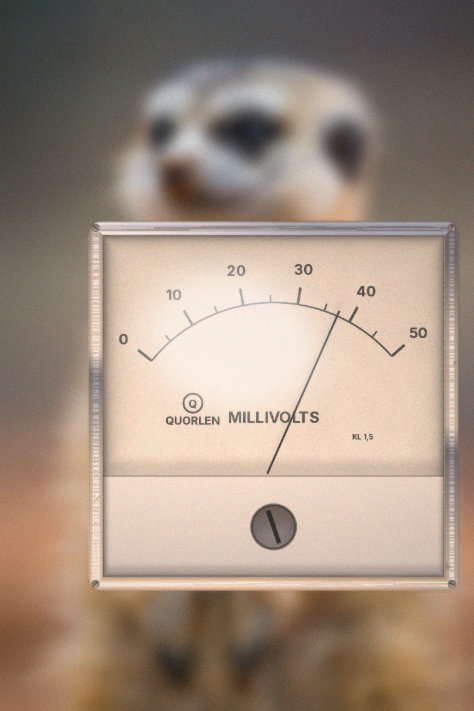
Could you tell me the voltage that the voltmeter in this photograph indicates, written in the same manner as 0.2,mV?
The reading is 37.5,mV
